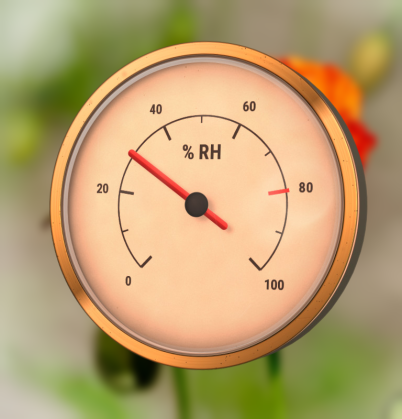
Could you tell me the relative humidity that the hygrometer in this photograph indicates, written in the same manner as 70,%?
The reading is 30,%
